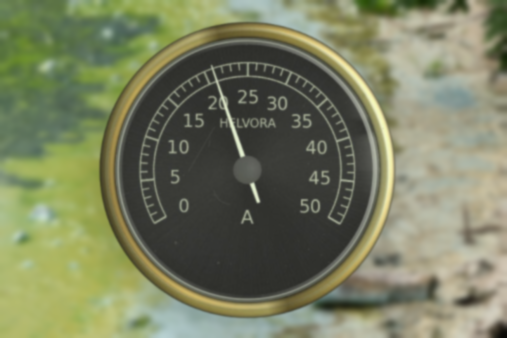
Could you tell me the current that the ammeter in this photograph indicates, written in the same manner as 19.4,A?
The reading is 21,A
